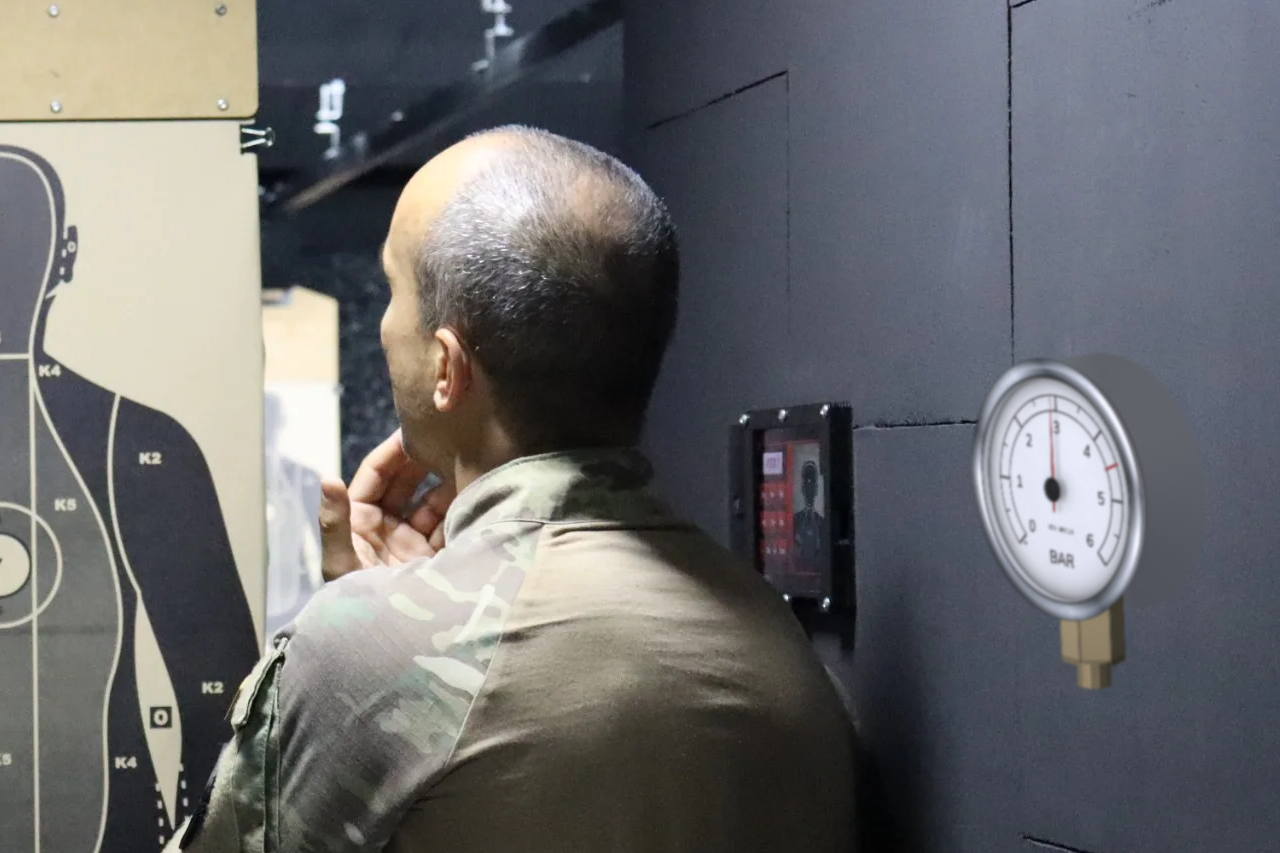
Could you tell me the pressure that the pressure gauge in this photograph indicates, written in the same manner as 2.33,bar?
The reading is 3,bar
